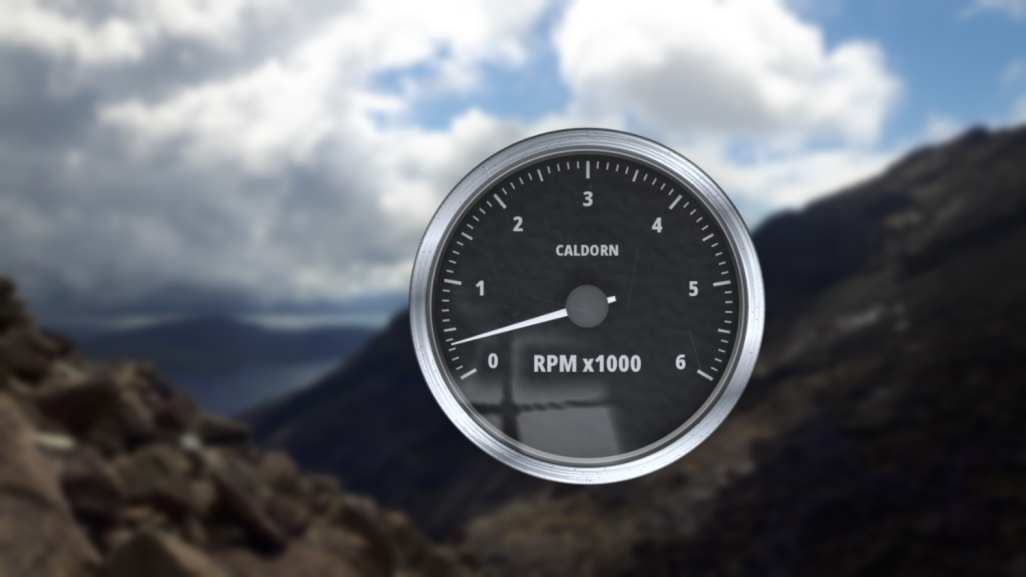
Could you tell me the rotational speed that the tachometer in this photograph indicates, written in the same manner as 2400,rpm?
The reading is 350,rpm
